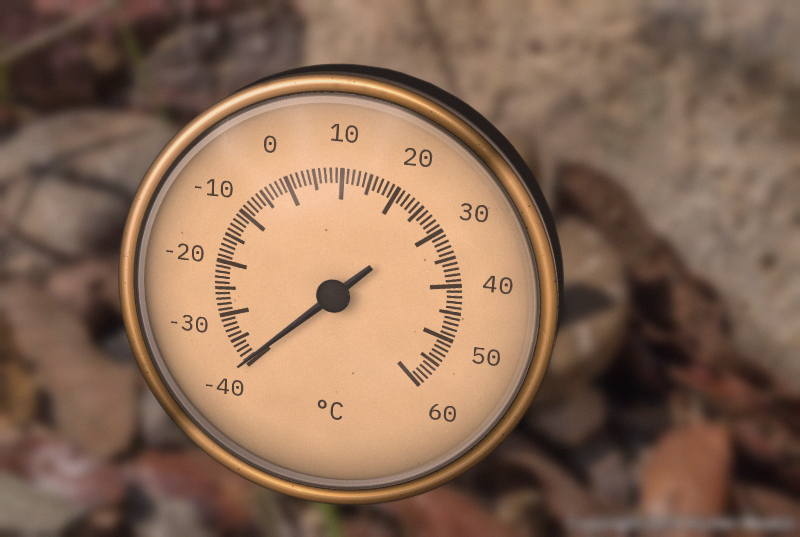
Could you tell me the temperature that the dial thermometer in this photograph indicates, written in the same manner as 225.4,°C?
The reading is -39,°C
